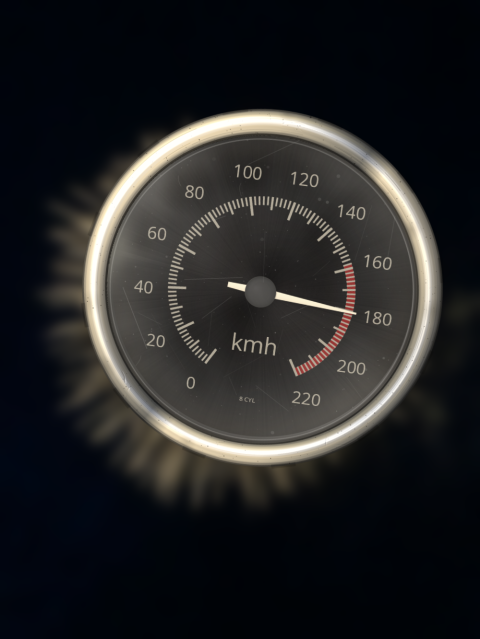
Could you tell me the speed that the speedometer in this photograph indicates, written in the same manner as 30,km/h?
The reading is 180,km/h
